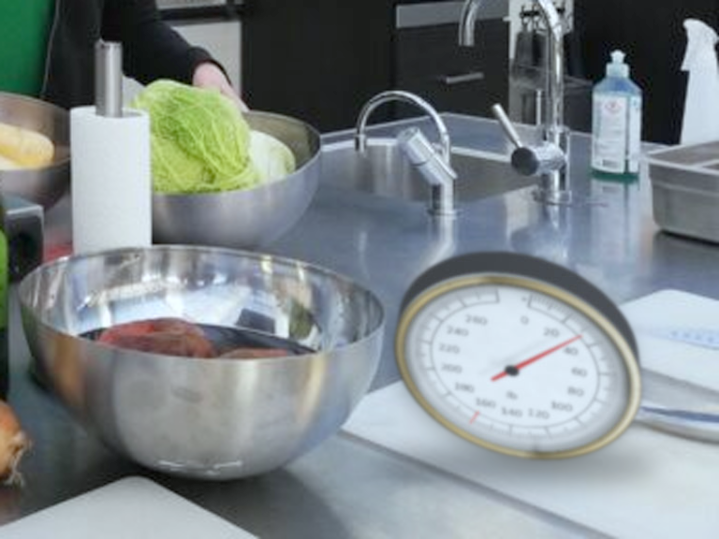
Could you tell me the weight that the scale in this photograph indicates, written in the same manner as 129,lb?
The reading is 30,lb
